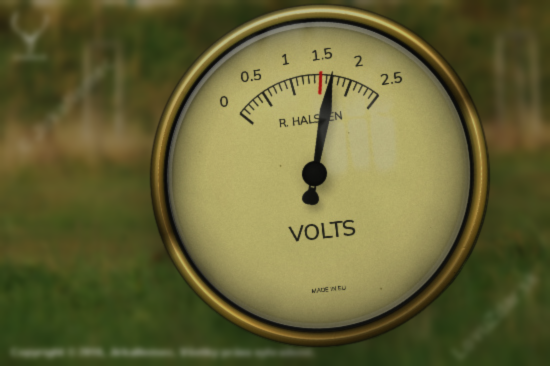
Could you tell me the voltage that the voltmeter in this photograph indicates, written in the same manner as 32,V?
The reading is 1.7,V
